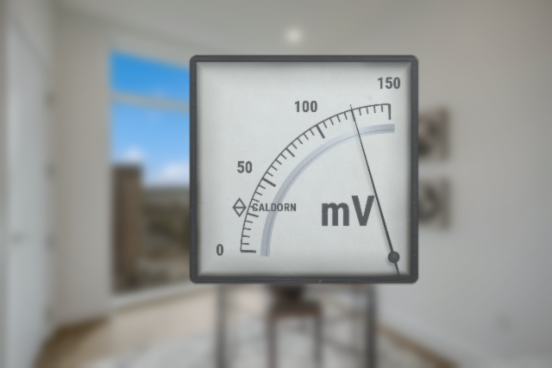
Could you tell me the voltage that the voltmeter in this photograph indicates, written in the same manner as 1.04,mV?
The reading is 125,mV
